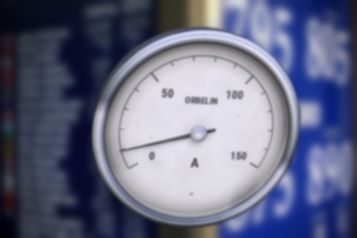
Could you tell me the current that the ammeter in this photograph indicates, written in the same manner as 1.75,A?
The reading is 10,A
